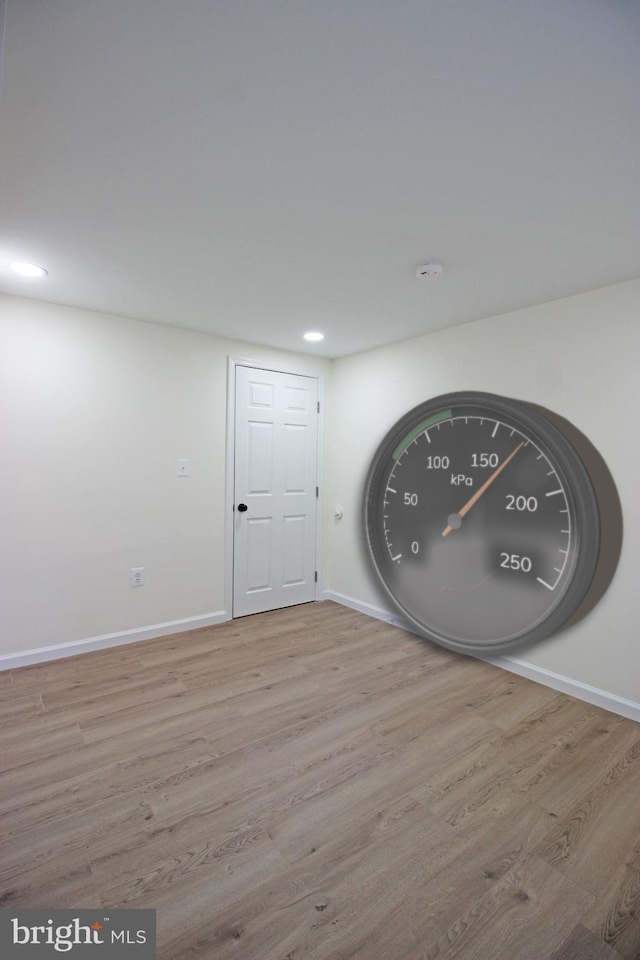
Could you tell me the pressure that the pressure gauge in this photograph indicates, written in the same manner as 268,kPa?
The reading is 170,kPa
